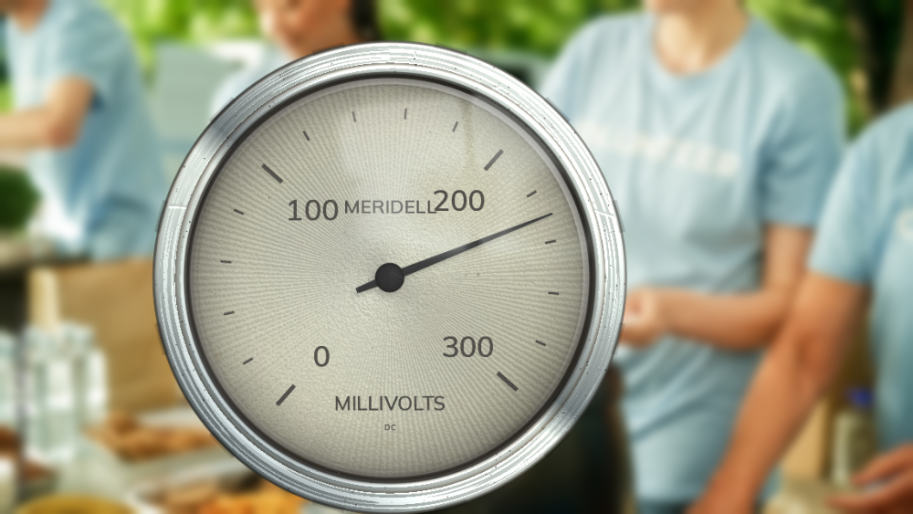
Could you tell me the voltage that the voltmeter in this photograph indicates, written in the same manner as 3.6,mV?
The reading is 230,mV
